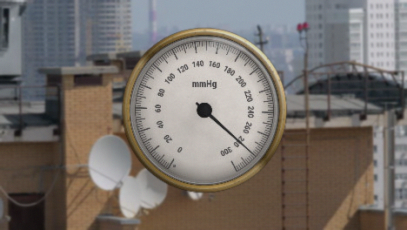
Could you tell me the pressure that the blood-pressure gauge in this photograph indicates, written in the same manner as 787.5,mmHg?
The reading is 280,mmHg
